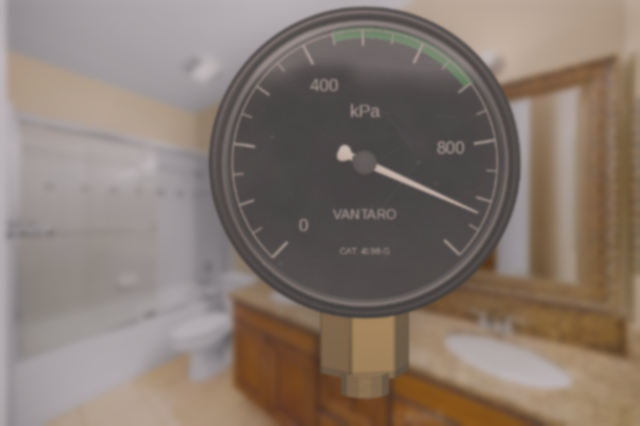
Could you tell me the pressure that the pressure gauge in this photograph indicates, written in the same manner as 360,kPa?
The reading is 925,kPa
